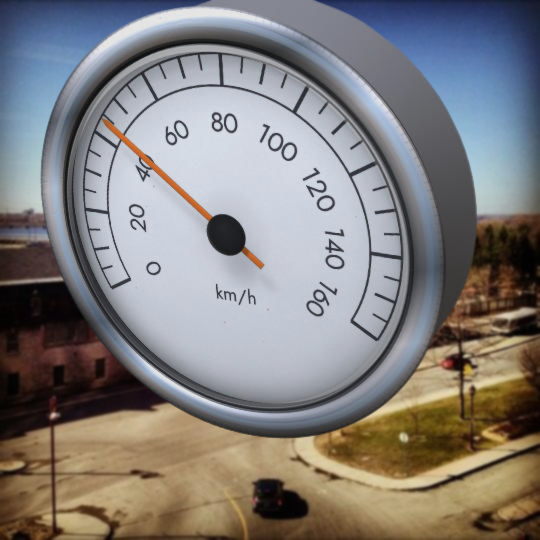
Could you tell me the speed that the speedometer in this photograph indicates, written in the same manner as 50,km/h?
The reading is 45,km/h
